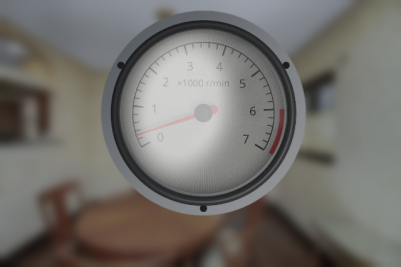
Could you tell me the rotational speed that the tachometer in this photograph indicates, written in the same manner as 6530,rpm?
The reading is 300,rpm
